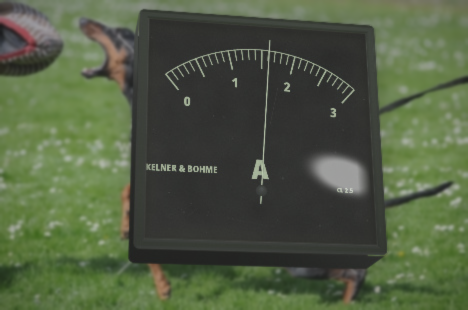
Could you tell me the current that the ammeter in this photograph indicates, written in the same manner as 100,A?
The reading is 1.6,A
